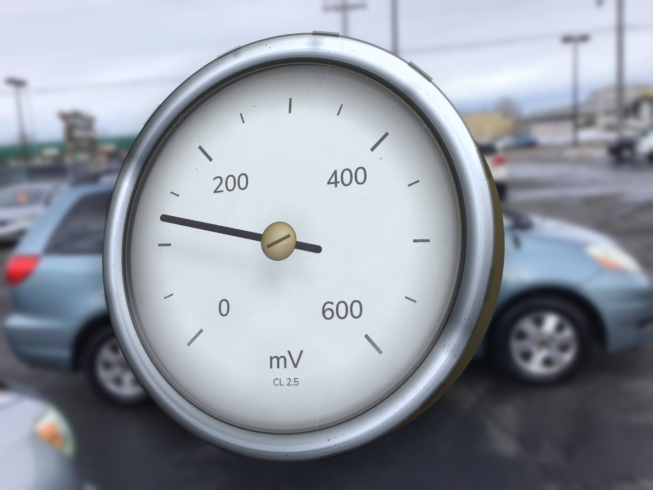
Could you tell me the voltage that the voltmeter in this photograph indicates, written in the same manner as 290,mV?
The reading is 125,mV
